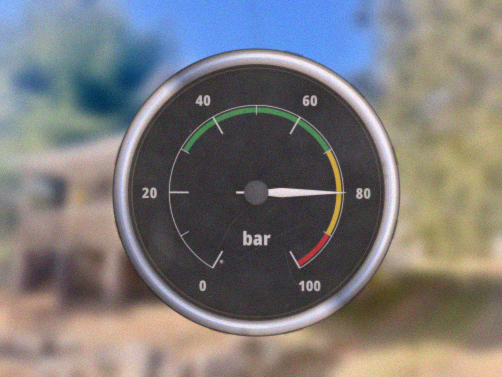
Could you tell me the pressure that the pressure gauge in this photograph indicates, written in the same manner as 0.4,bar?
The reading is 80,bar
